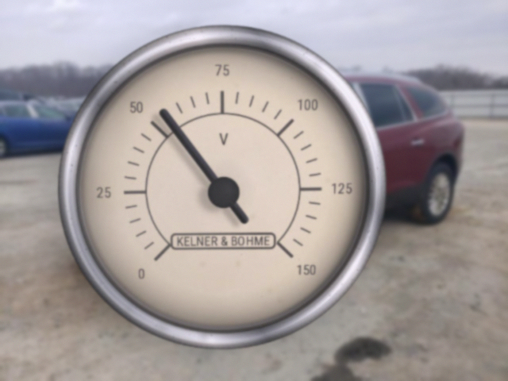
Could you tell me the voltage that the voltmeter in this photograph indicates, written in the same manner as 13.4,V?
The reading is 55,V
